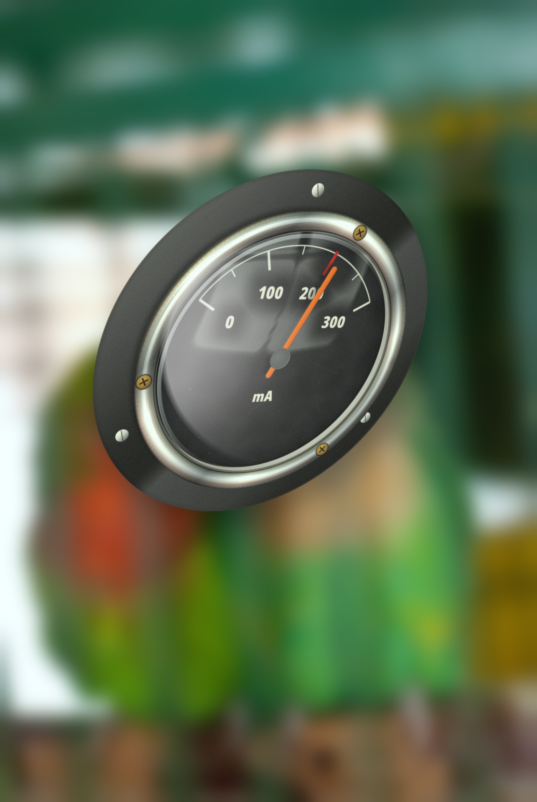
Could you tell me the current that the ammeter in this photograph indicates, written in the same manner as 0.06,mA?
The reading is 200,mA
